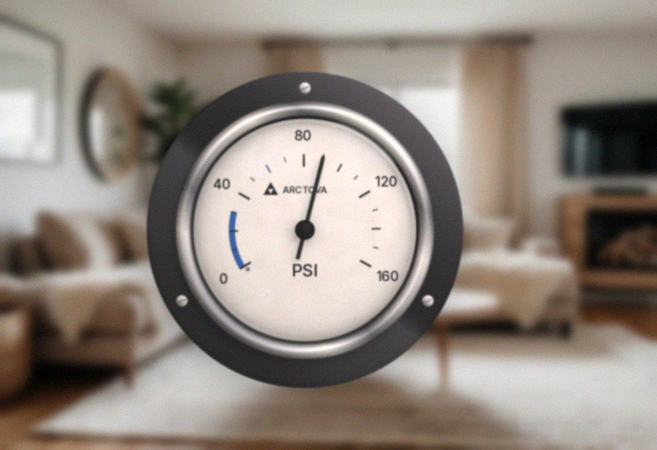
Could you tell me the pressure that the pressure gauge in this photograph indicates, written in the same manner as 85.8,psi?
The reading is 90,psi
